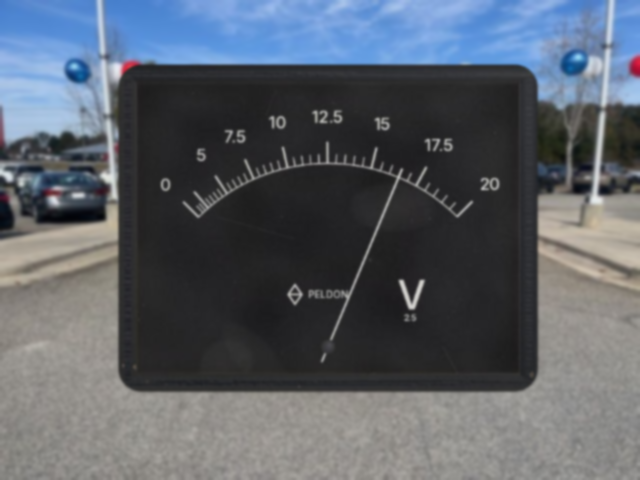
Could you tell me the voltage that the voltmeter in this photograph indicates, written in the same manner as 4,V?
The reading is 16.5,V
